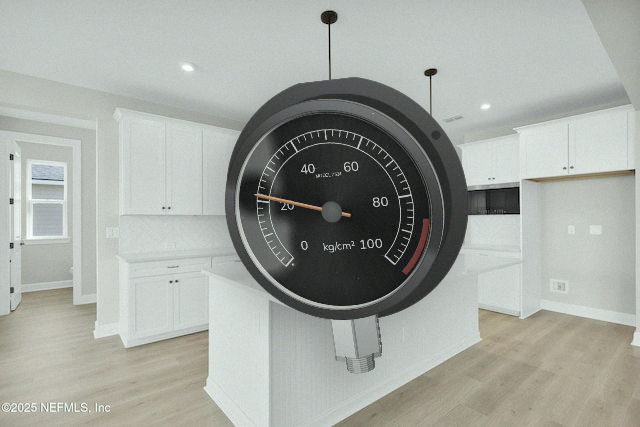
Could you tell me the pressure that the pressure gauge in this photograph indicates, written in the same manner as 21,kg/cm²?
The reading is 22,kg/cm²
